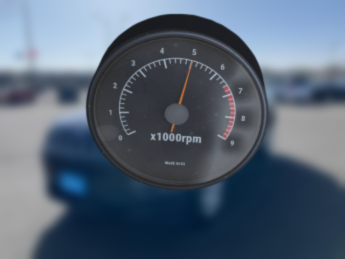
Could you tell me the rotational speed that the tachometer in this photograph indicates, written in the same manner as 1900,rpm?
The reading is 5000,rpm
